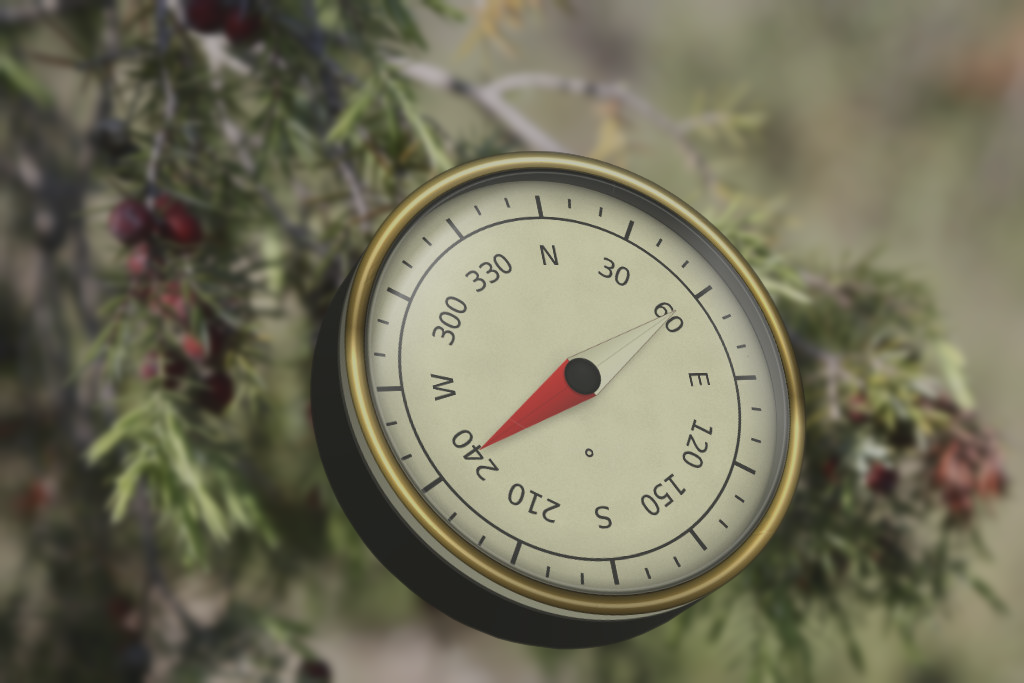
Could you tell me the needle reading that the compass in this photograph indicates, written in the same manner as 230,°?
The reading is 240,°
